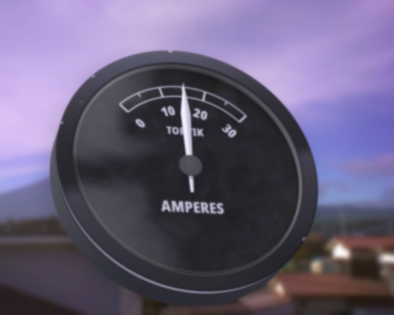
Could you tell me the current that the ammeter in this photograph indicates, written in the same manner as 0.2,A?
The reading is 15,A
